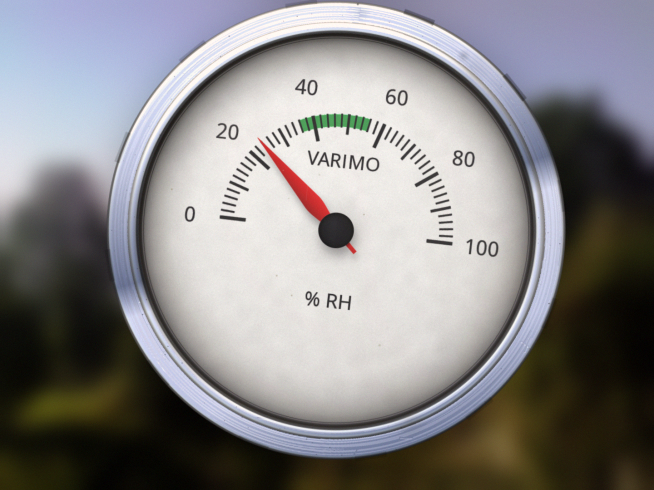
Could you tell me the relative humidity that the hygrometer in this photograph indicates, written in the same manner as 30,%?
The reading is 24,%
